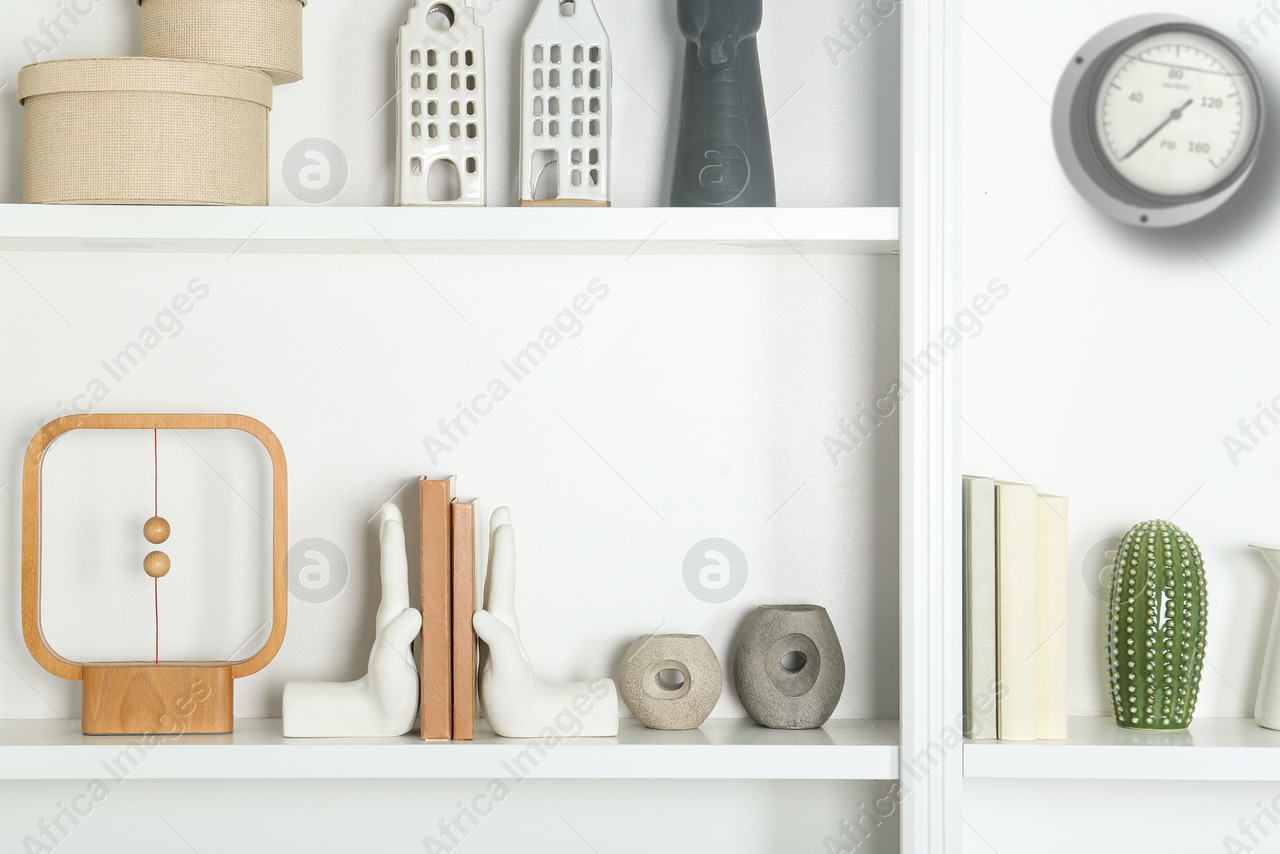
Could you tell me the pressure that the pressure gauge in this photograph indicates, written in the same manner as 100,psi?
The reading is 0,psi
